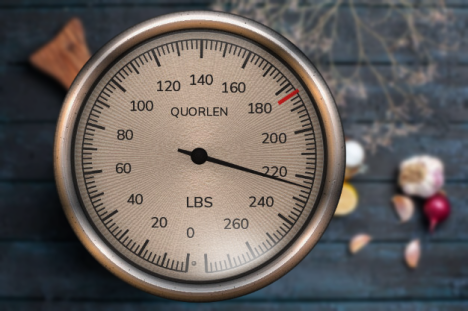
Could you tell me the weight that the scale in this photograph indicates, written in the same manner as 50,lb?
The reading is 224,lb
